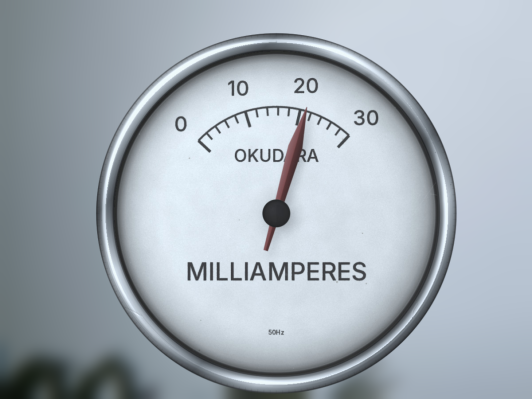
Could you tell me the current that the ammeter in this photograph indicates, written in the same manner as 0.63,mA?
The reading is 21,mA
